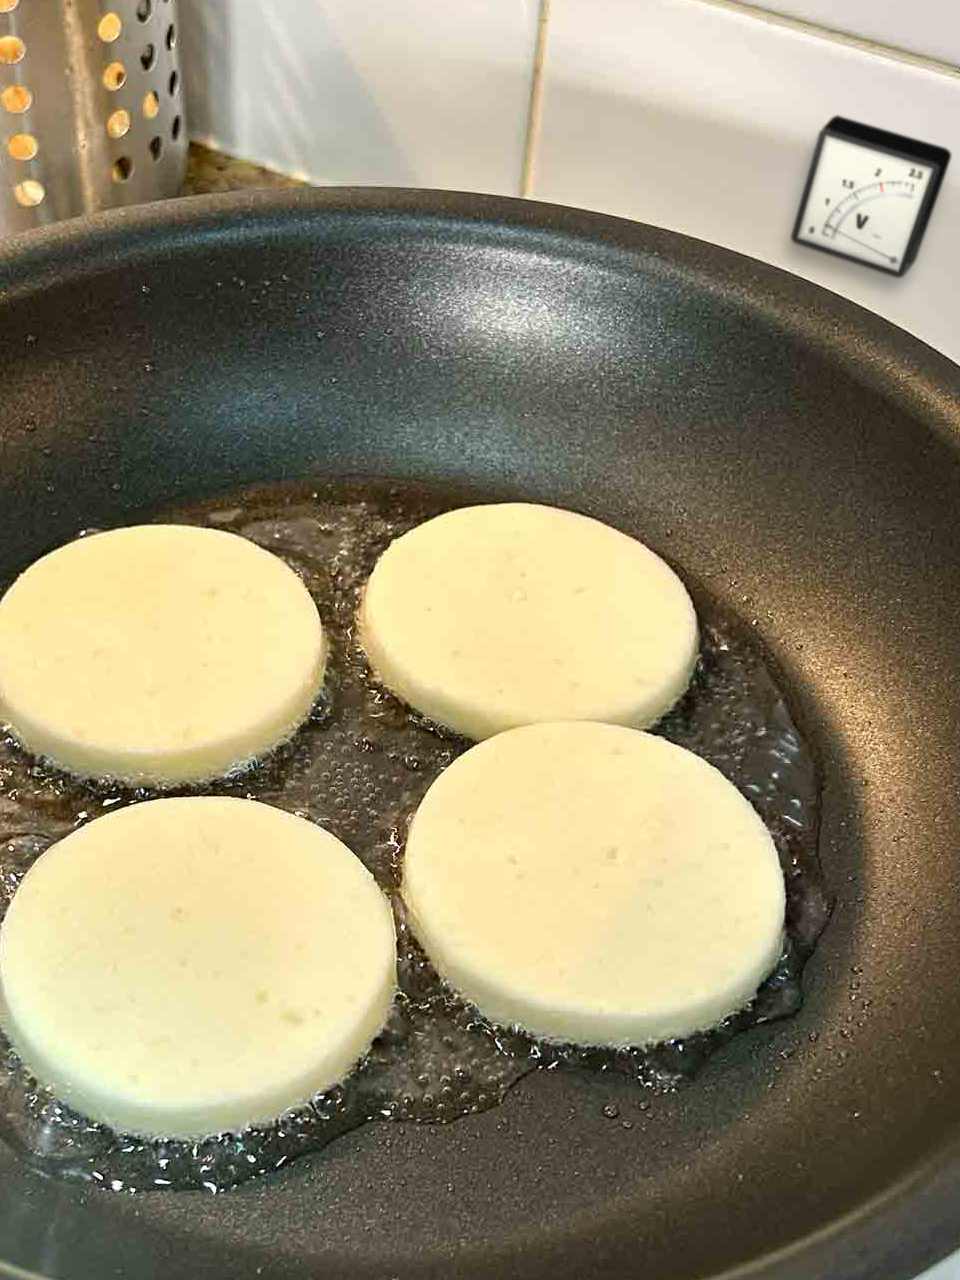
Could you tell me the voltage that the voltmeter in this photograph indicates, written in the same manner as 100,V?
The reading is 0.5,V
